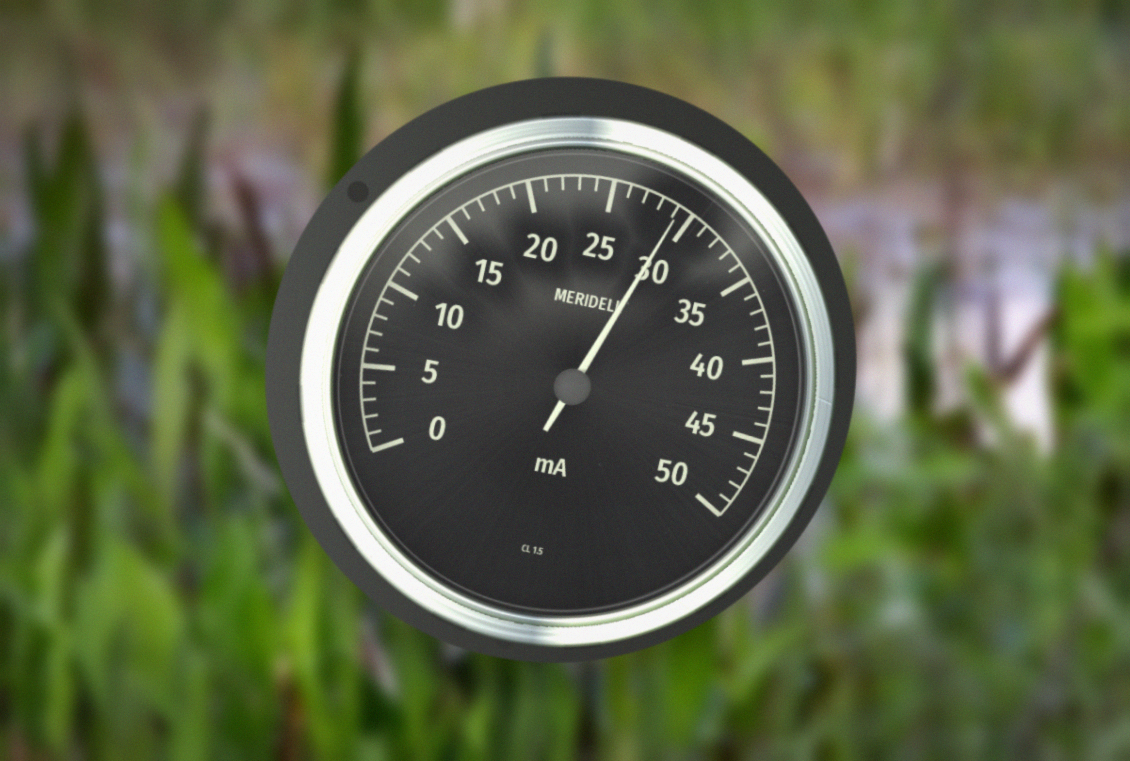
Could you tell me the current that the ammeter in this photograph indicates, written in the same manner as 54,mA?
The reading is 29,mA
